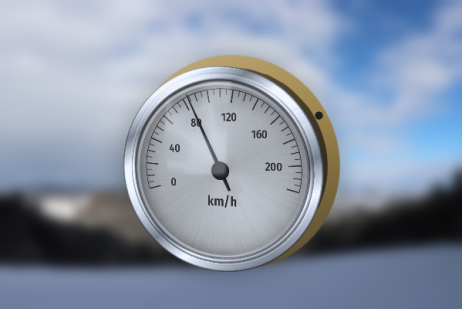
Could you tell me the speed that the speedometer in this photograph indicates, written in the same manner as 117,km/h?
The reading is 85,km/h
